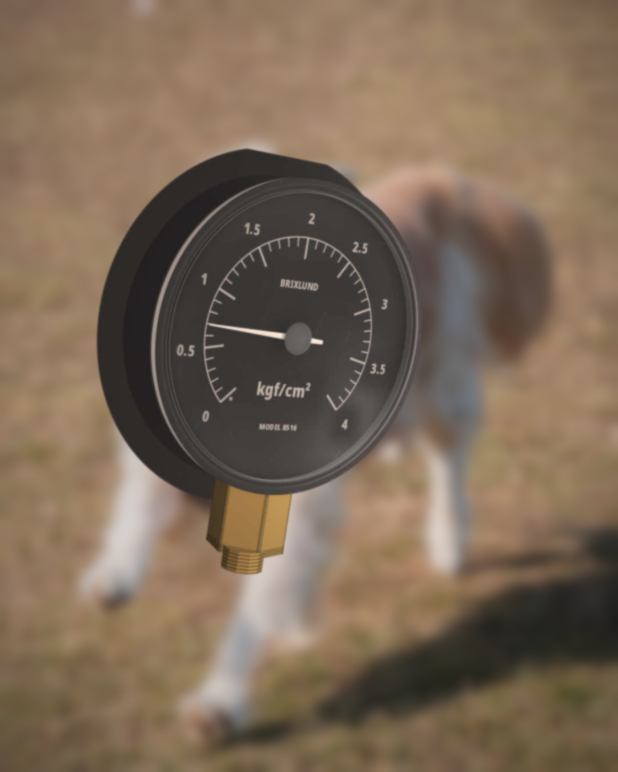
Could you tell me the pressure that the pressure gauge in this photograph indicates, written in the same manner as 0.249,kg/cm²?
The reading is 0.7,kg/cm²
